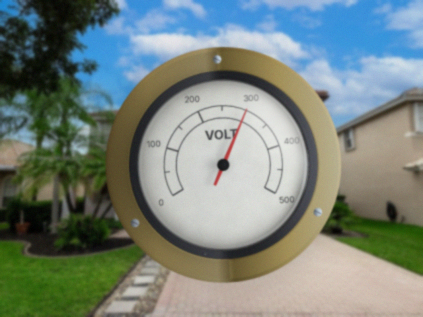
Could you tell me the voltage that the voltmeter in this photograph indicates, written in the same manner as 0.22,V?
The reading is 300,V
